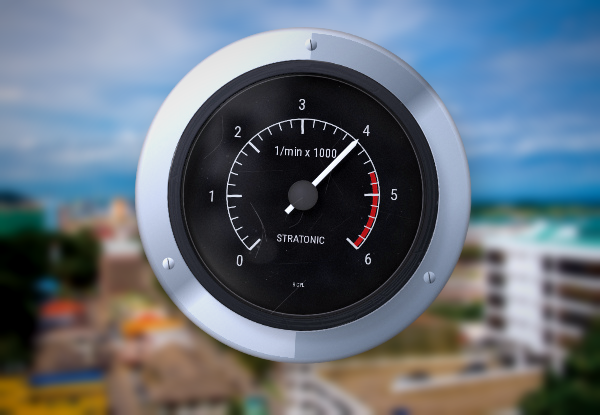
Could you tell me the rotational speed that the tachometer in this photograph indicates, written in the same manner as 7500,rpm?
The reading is 4000,rpm
